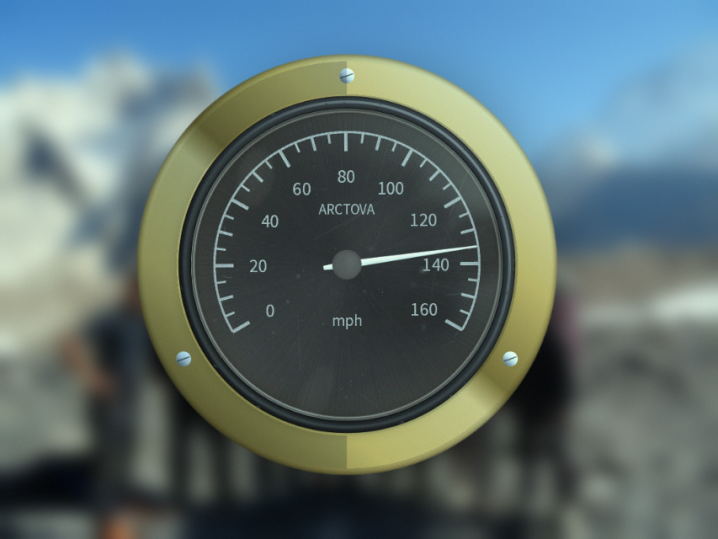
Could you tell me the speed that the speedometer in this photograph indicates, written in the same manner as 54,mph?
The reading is 135,mph
